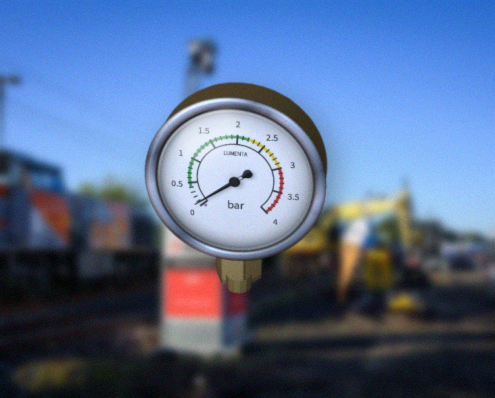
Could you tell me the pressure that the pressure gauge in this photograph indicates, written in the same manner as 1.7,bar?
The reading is 0.1,bar
